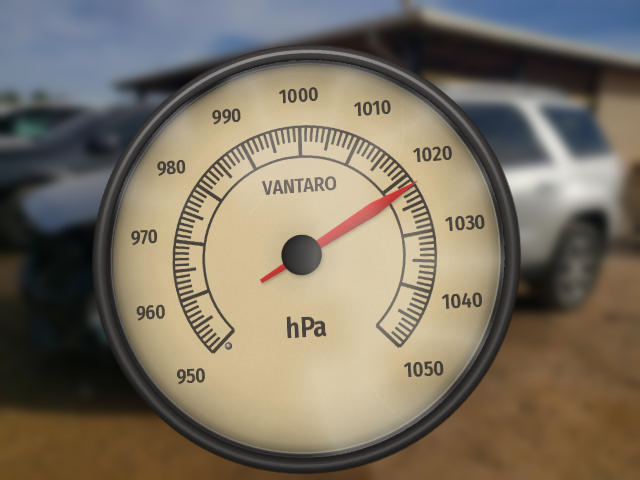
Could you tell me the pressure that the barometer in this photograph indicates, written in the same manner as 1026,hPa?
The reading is 1022,hPa
